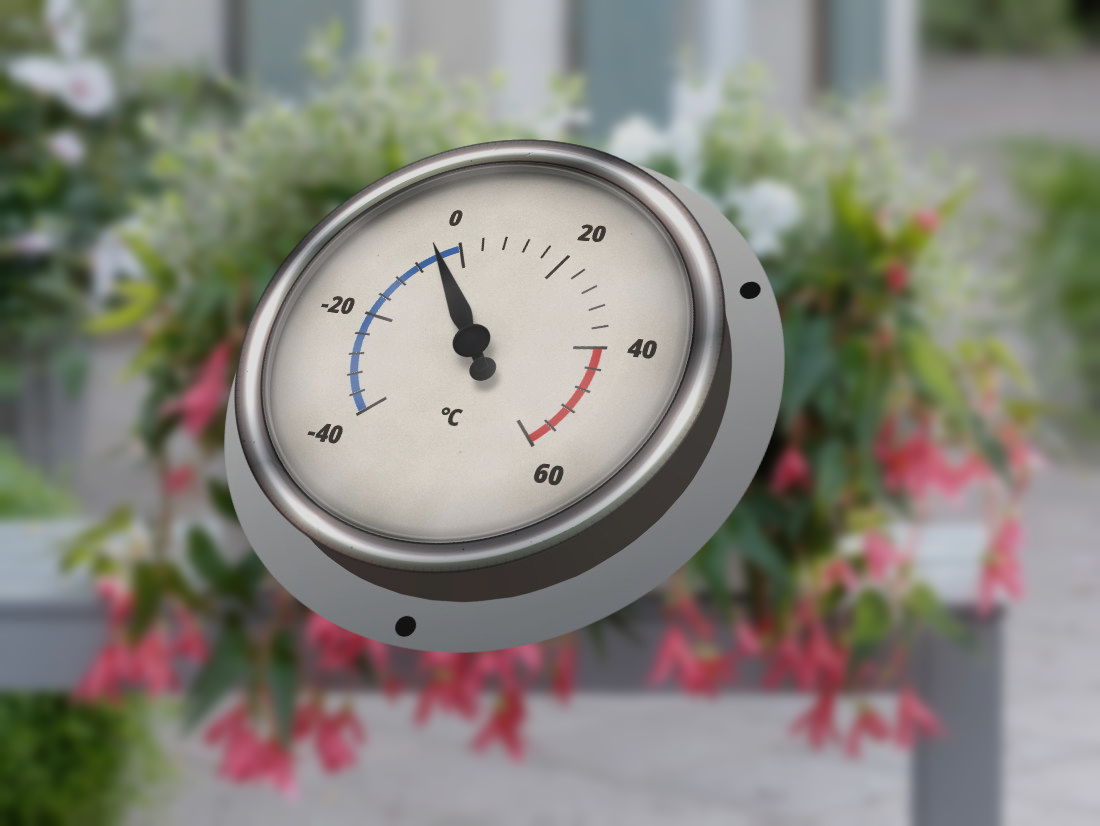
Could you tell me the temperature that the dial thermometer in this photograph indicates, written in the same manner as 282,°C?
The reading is -4,°C
